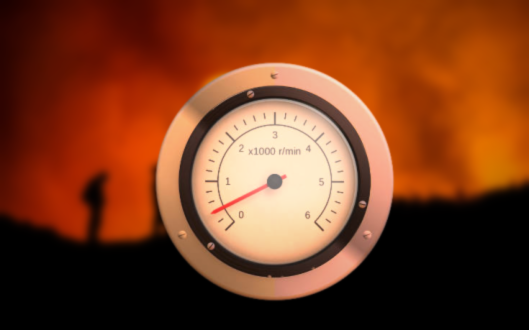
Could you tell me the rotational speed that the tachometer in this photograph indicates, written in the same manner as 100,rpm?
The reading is 400,rpm
